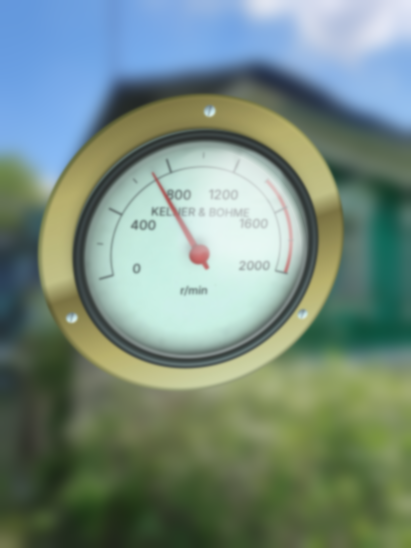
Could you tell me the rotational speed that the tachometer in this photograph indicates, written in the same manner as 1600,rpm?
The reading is 700,rpm
